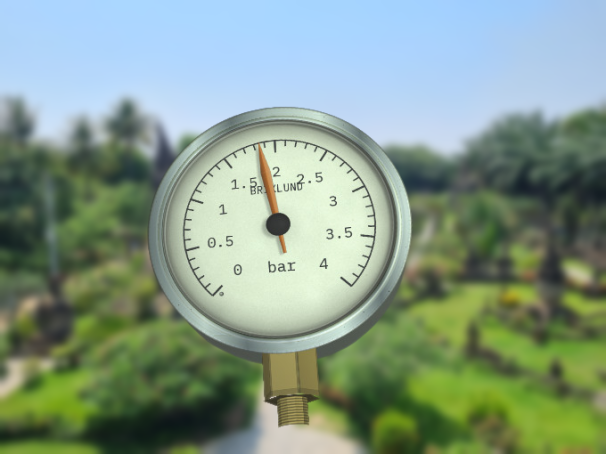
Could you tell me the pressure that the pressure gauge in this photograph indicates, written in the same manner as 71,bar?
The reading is 1.85,bar
